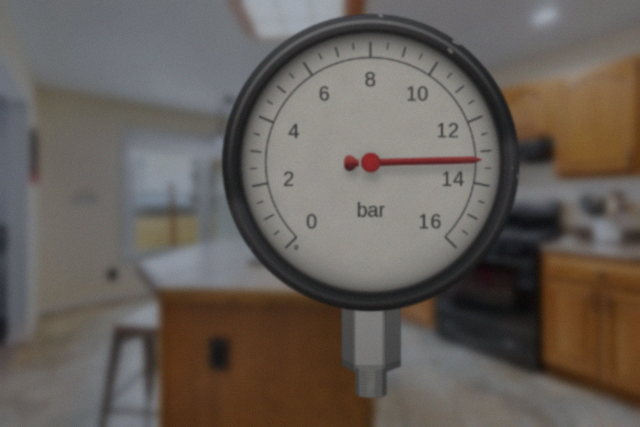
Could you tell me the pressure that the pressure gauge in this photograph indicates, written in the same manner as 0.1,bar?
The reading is 13.25,bar
